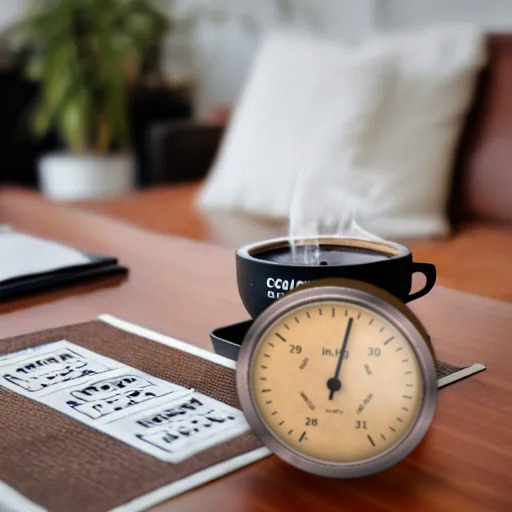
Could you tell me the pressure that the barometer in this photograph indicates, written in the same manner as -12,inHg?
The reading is 29.65,inHg
